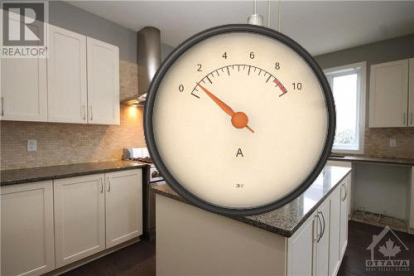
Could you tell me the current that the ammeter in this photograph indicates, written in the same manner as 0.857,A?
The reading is 1,A
